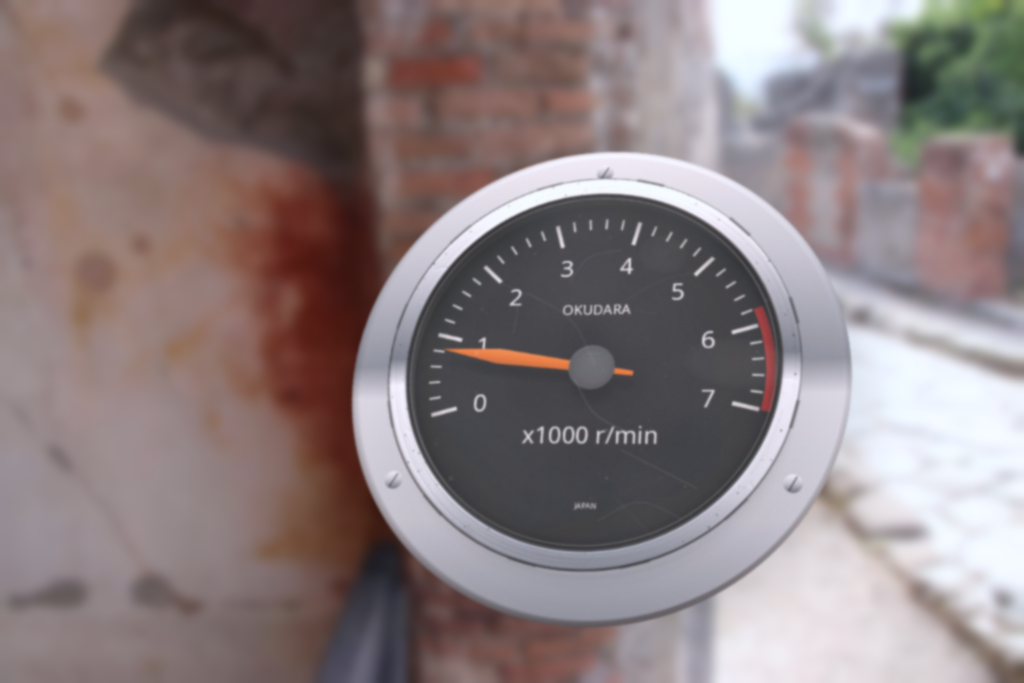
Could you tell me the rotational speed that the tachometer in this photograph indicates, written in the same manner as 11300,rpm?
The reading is 800,rpm
